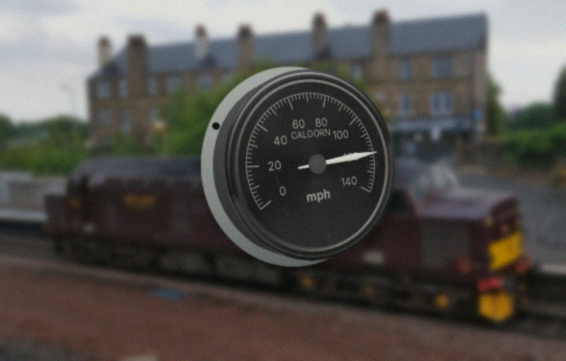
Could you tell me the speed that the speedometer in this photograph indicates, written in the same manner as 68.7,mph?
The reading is 120,mph
